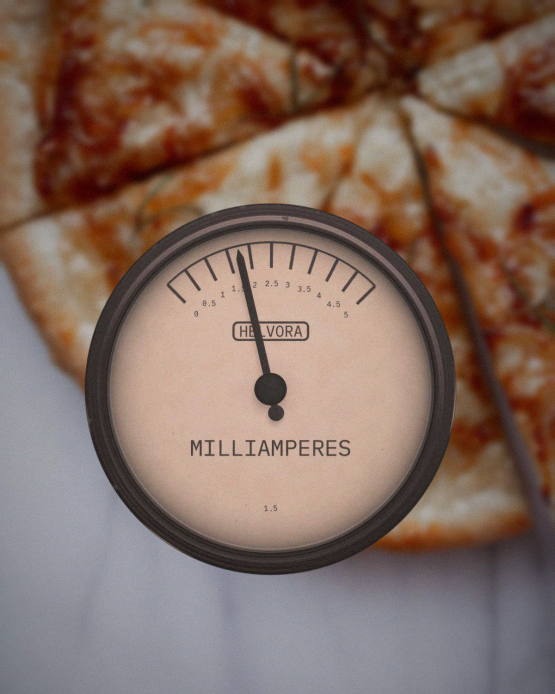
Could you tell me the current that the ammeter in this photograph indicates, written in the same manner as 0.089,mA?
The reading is 1.75,mA
